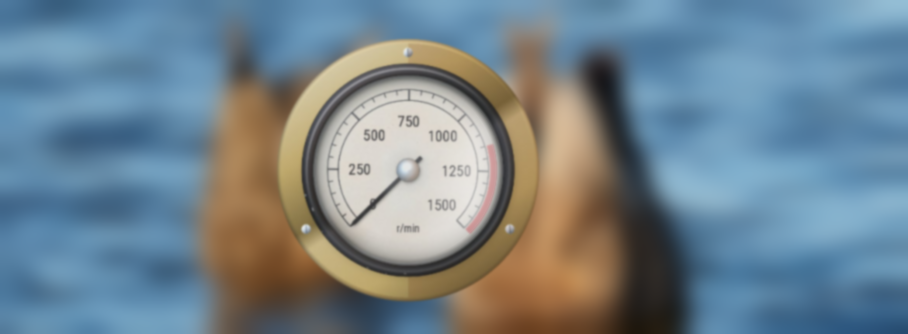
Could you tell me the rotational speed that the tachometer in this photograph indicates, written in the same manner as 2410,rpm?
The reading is 0,rpm
